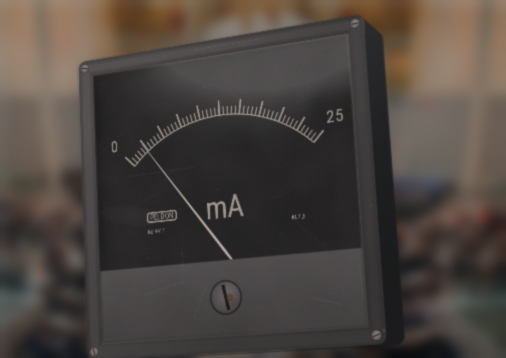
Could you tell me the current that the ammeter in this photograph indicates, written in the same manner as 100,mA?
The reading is 2.5,mA
